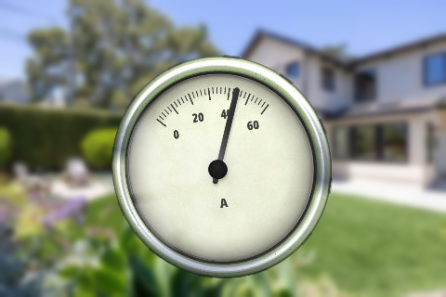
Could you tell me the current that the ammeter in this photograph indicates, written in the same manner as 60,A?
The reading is 44,A
